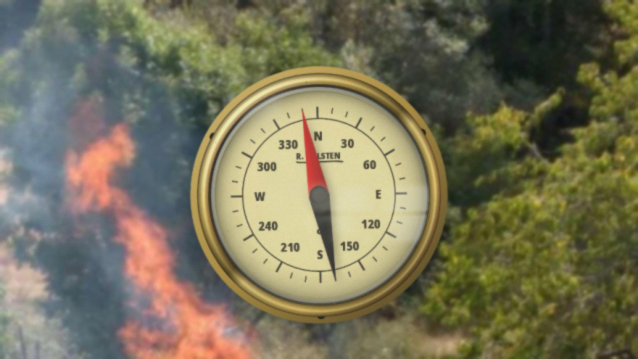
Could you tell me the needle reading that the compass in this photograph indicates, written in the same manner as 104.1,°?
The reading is 350,°
